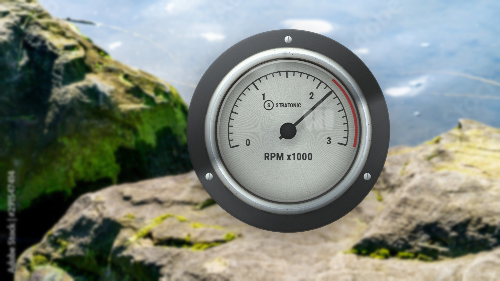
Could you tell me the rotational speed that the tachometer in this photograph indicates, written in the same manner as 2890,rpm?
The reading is 2200,rpm
